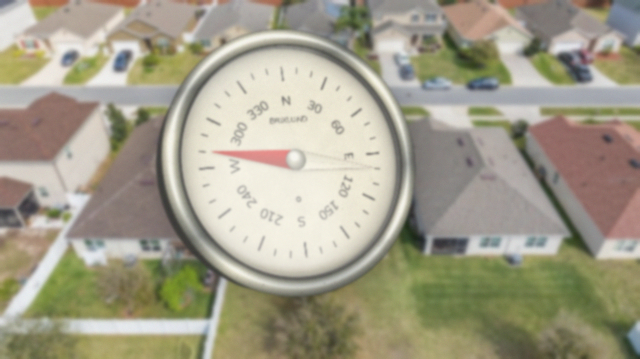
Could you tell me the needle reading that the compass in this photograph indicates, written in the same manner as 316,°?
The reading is 280,°
